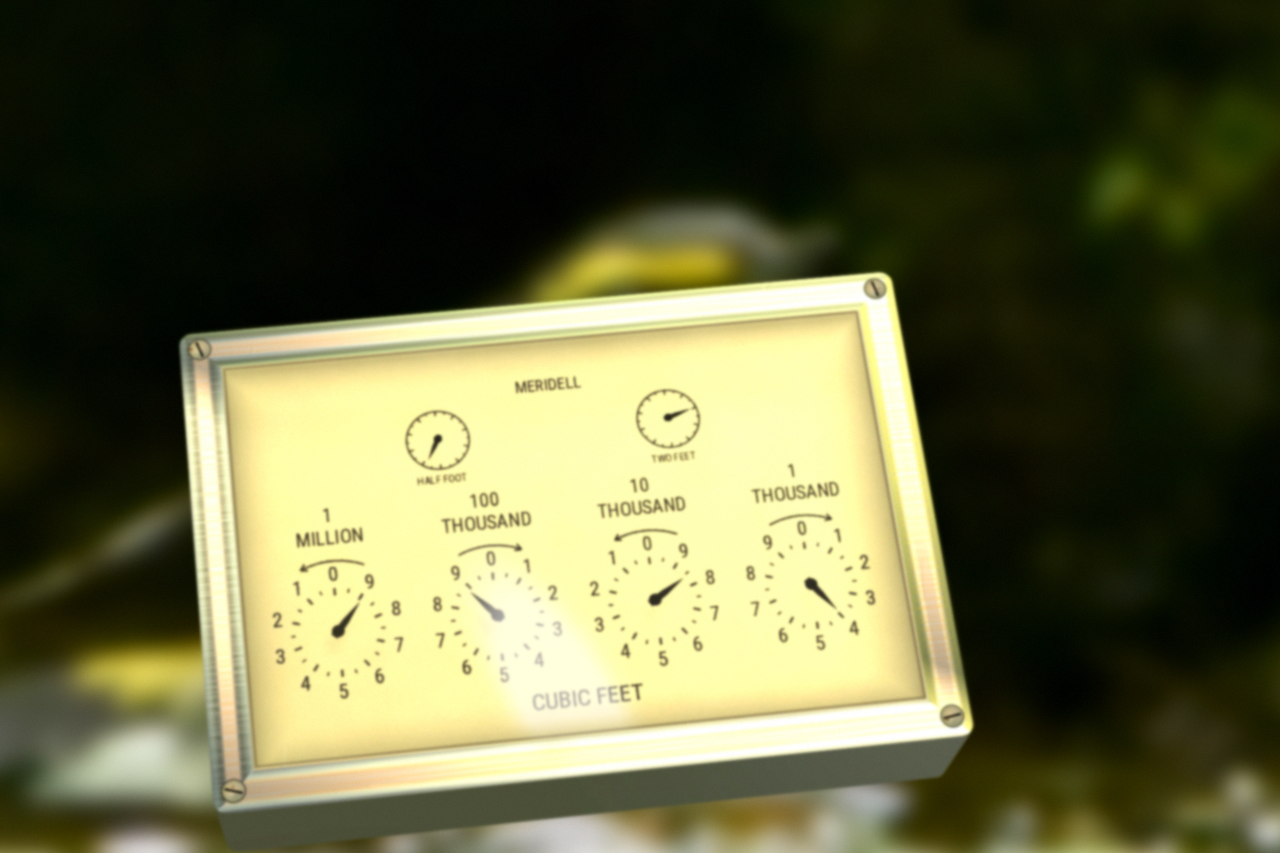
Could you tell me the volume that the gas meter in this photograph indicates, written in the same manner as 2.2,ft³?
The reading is 888400,ft³
